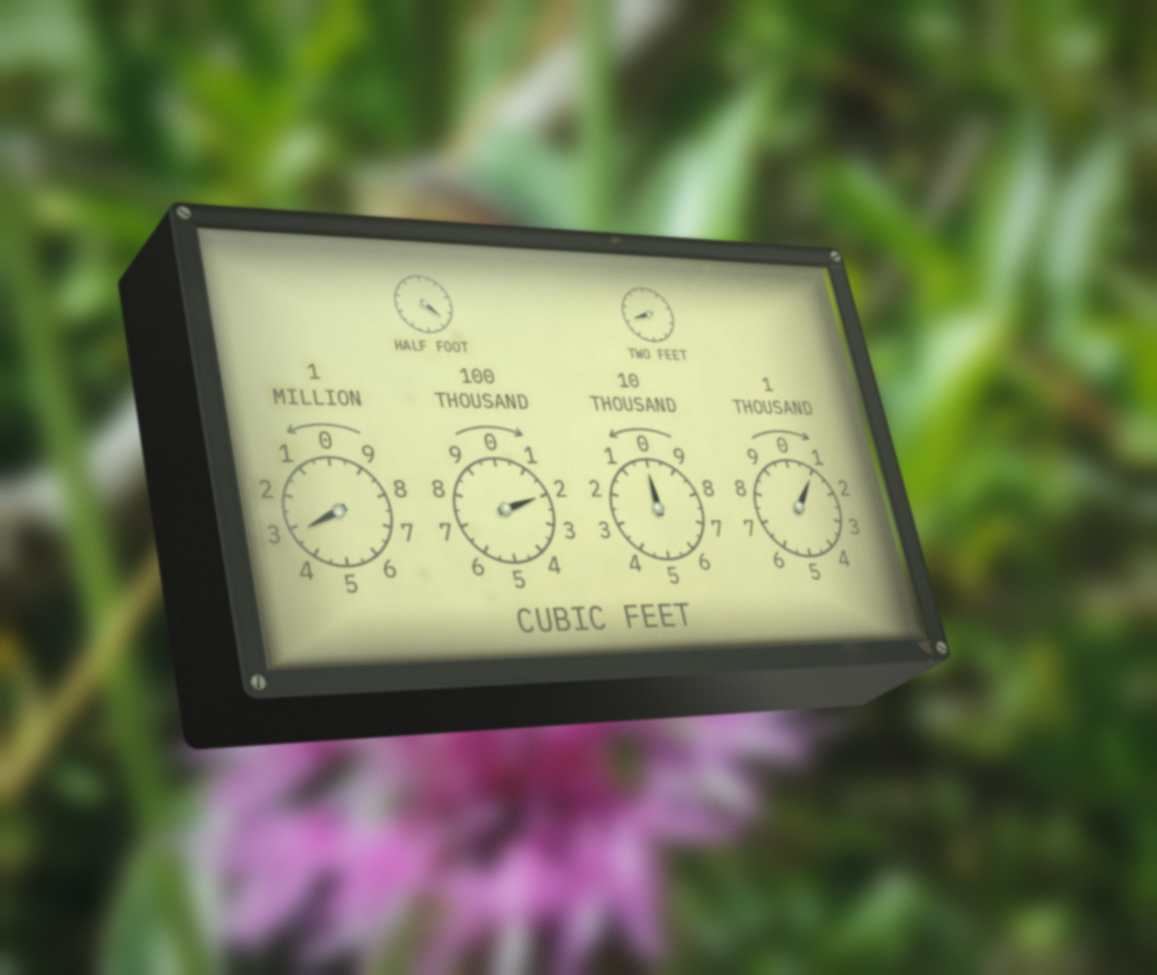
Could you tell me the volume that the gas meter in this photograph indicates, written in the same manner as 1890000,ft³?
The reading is 320100,ft³
